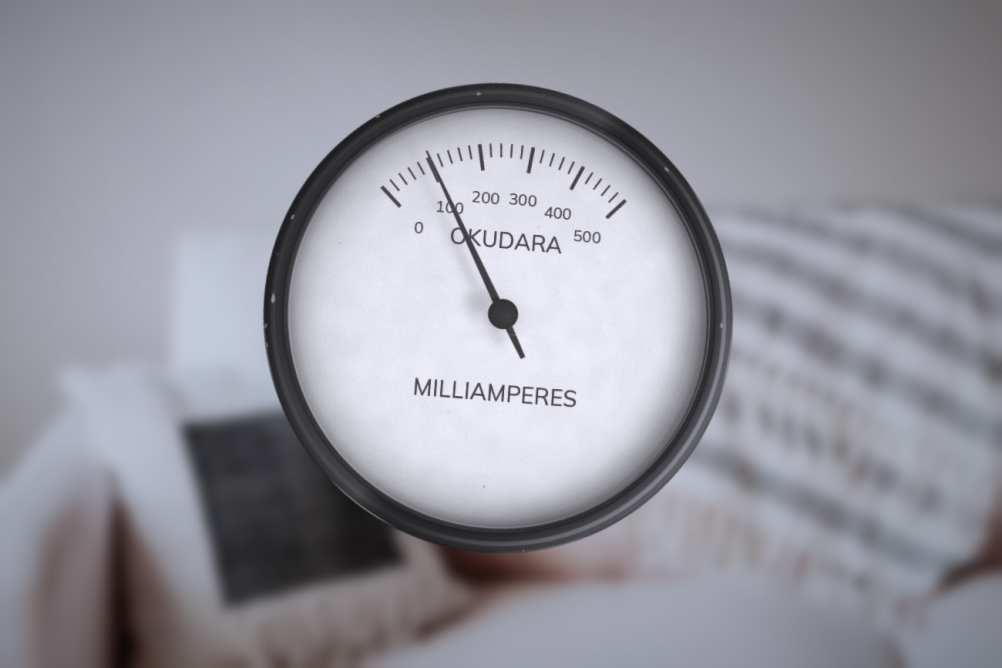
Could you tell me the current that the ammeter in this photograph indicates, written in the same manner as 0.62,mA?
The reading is 100,mA
